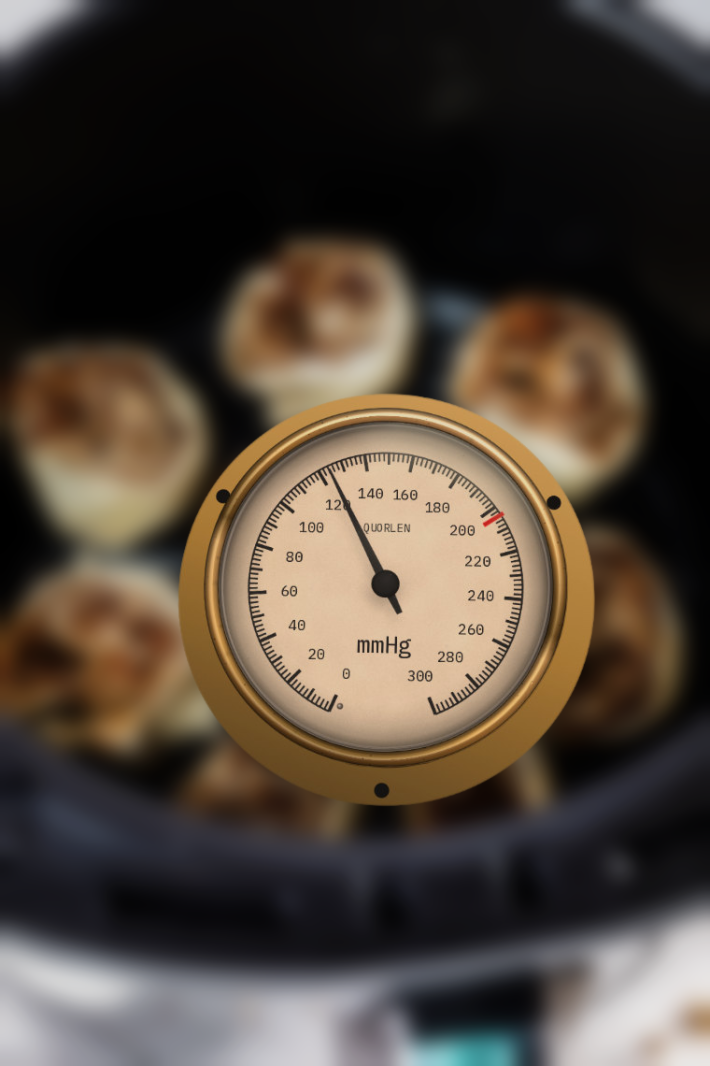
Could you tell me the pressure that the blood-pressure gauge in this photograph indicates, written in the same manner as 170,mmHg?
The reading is 124,mmHg
